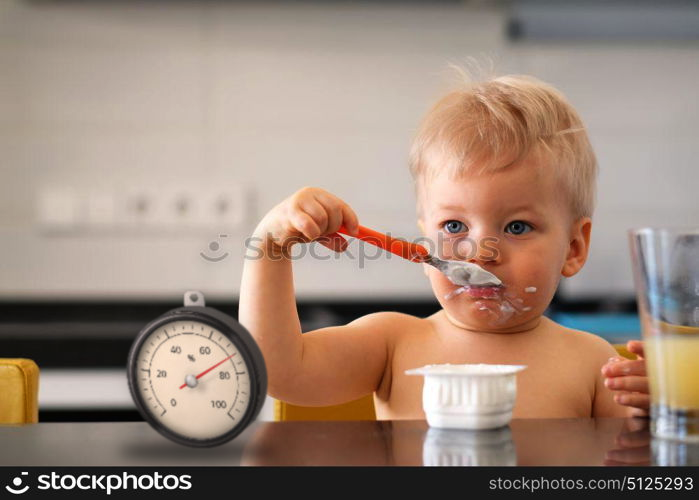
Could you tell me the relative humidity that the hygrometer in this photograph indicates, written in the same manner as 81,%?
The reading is 72,%
